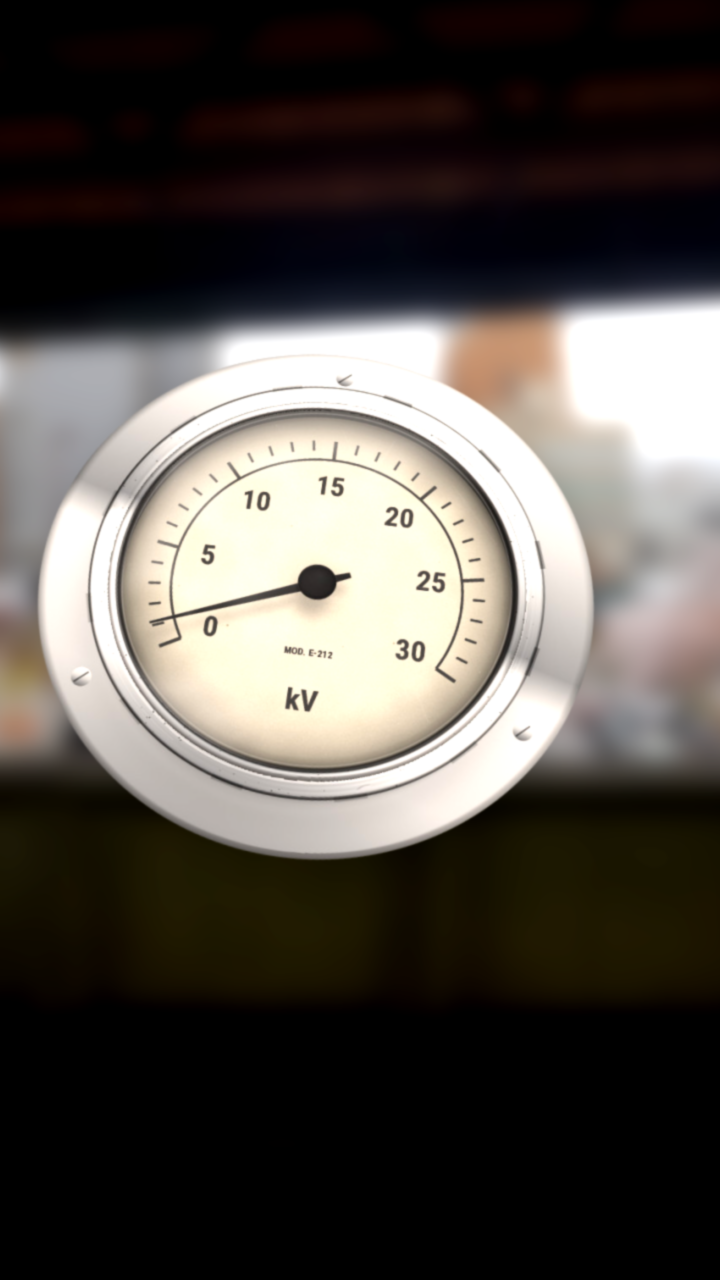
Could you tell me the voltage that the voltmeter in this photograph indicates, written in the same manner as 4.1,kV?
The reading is 1,kV
